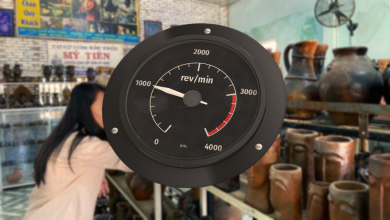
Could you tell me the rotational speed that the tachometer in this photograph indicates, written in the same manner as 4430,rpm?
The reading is 1000,rpm
